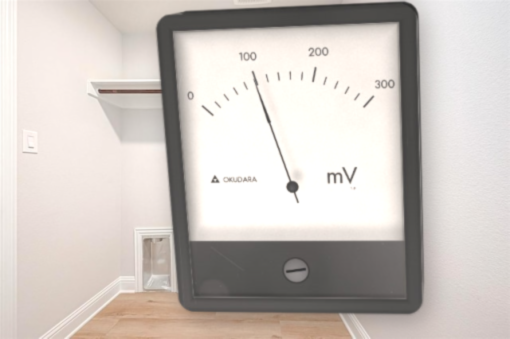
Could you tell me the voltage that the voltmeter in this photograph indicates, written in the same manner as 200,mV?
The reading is 100,mV
